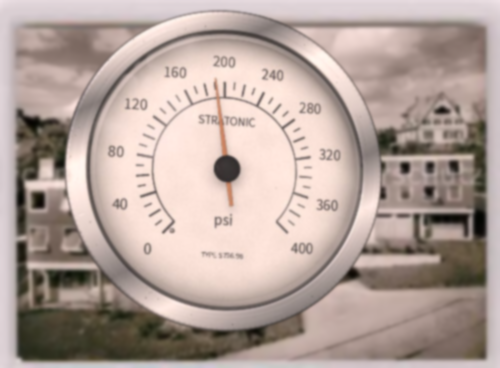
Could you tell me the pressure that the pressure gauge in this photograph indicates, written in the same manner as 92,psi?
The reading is 190,psi
